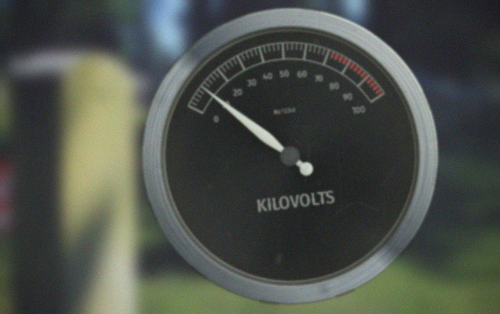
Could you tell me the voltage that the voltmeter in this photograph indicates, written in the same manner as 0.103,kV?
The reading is 10,kV
